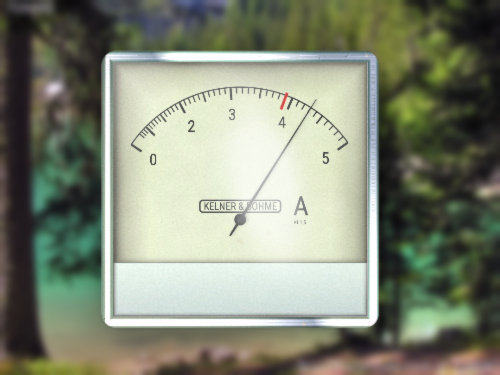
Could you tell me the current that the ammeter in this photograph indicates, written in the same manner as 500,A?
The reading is 4.3,A
